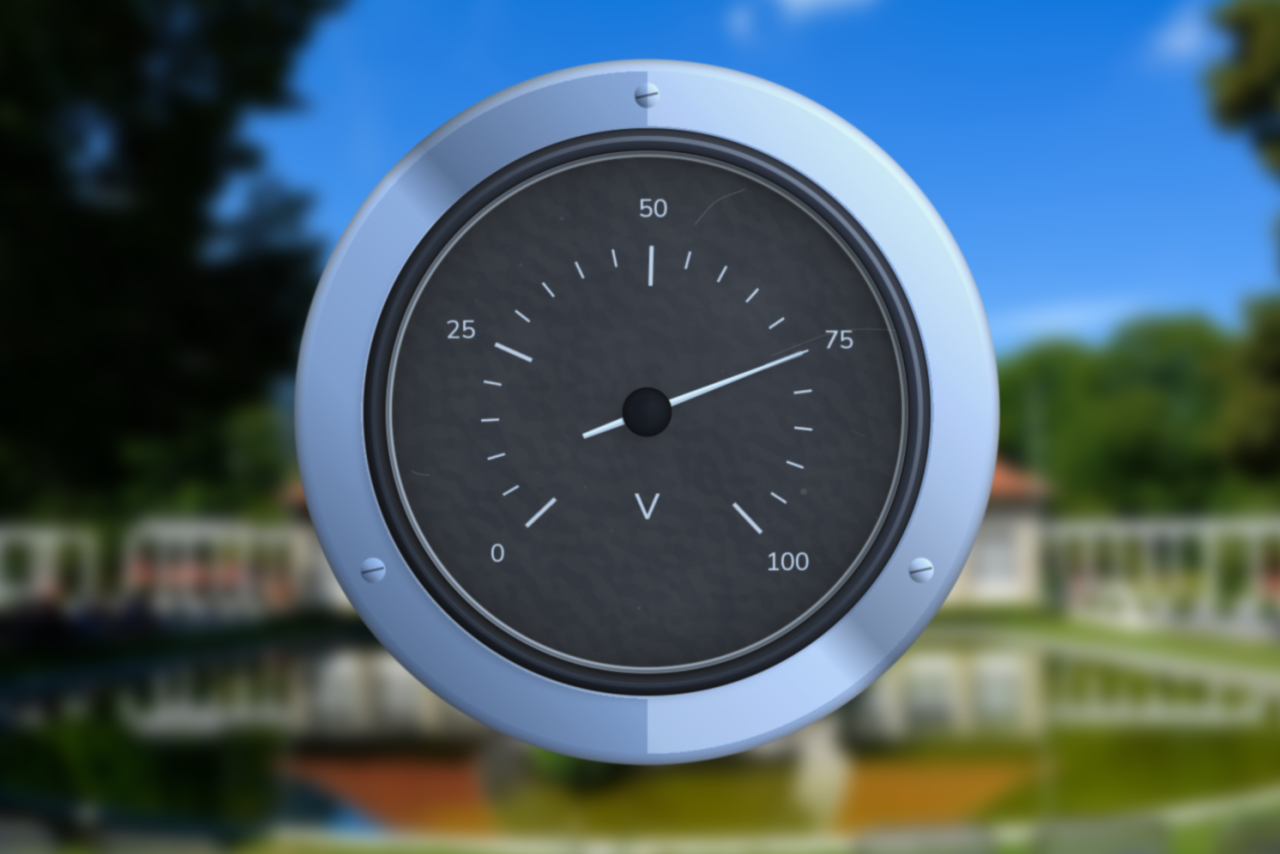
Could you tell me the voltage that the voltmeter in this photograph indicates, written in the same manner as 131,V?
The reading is 75,V
